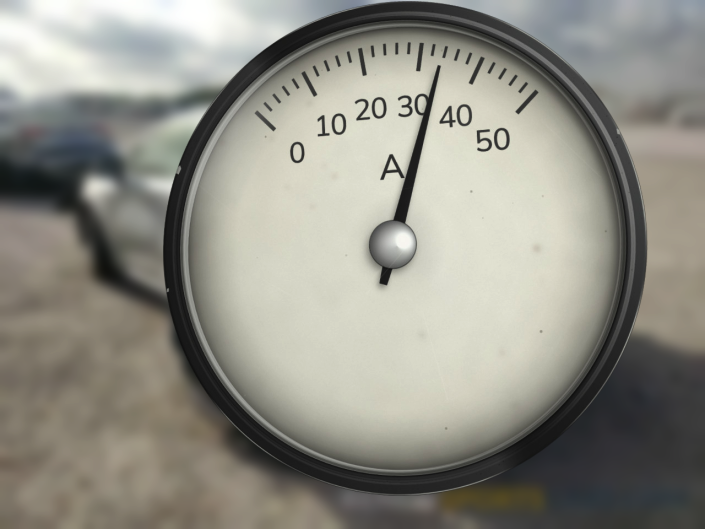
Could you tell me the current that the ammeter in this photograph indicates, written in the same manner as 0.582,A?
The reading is 34,A
